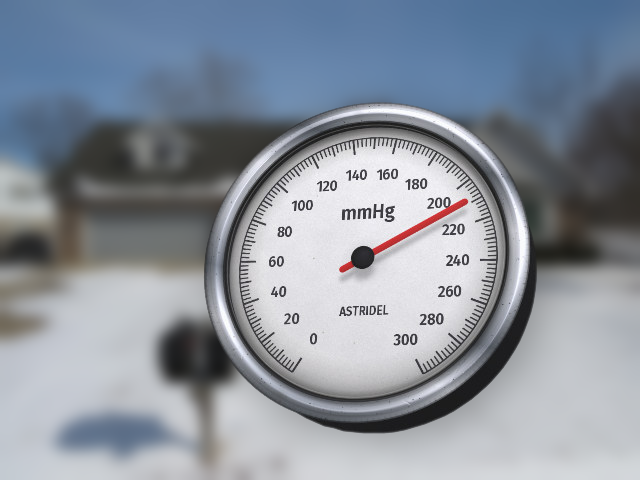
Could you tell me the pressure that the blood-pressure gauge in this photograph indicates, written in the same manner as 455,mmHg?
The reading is 210,mmHg
